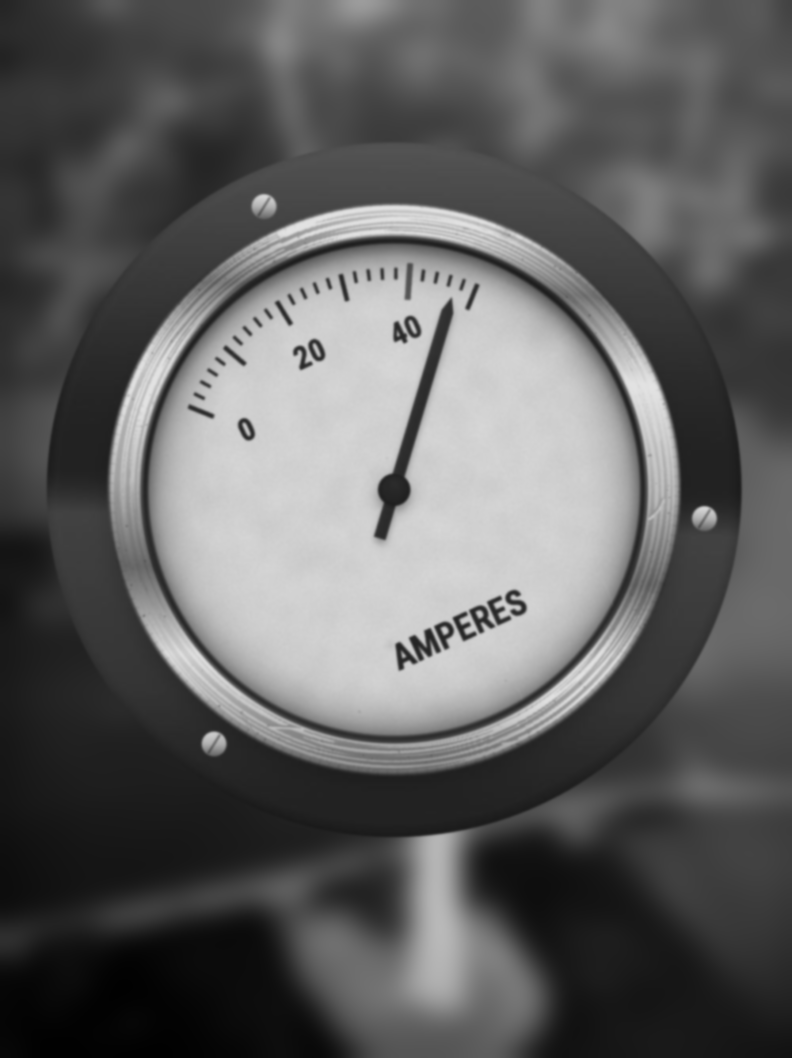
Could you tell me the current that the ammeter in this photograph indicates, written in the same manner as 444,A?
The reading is 47,A
